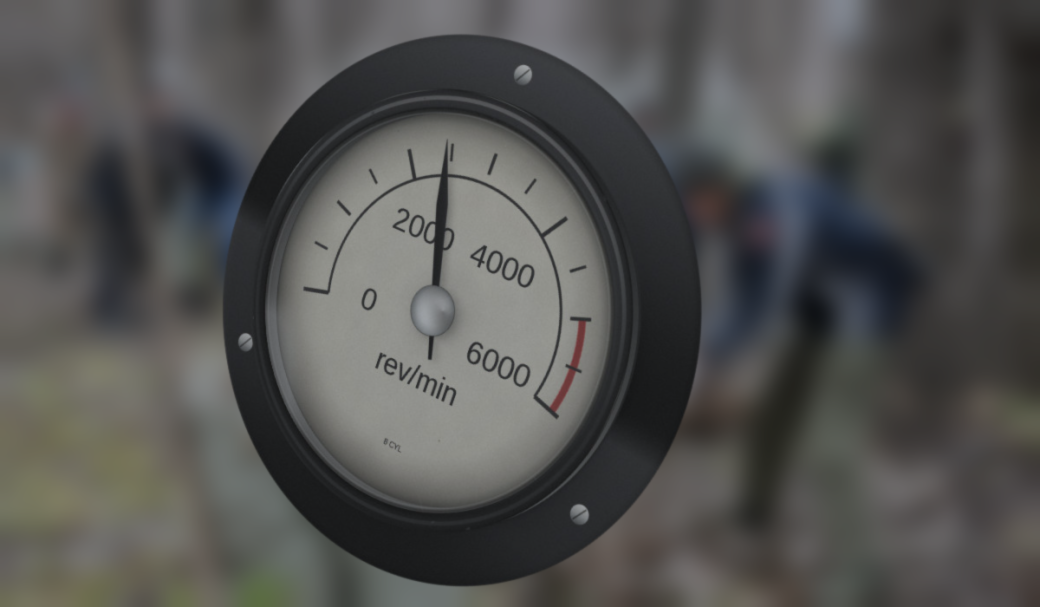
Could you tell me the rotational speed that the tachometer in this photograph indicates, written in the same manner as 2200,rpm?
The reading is 2500,rpm
